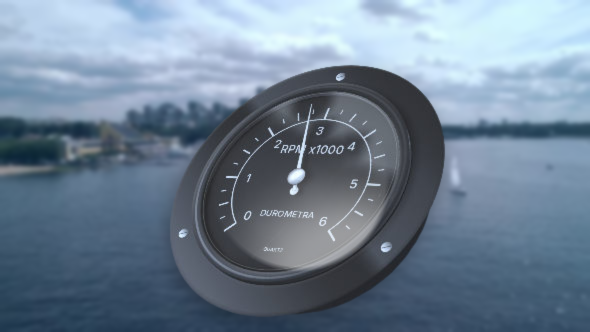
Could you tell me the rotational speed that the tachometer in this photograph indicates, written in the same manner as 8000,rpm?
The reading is 2750,rpm
